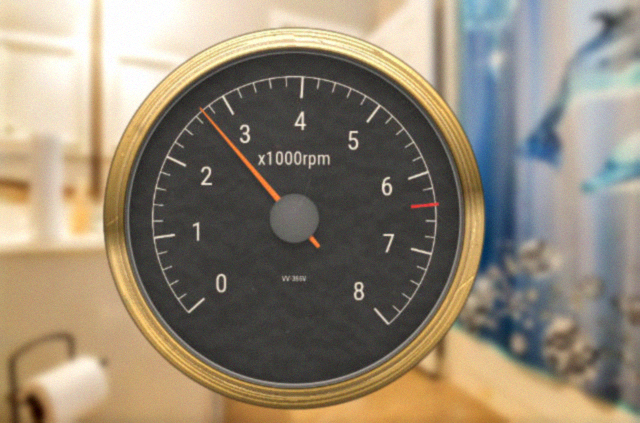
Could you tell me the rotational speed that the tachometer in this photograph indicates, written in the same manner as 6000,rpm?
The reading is 2700,rpm
